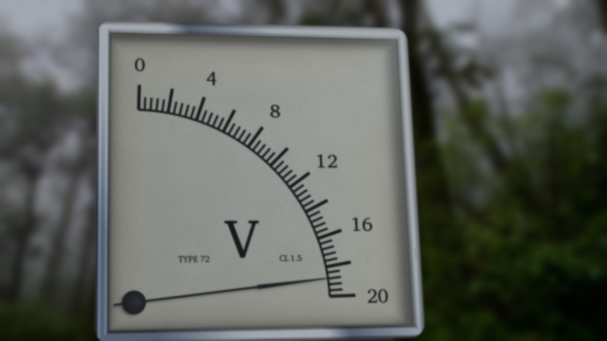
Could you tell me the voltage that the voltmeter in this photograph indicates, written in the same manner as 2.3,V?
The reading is 18.8,V
